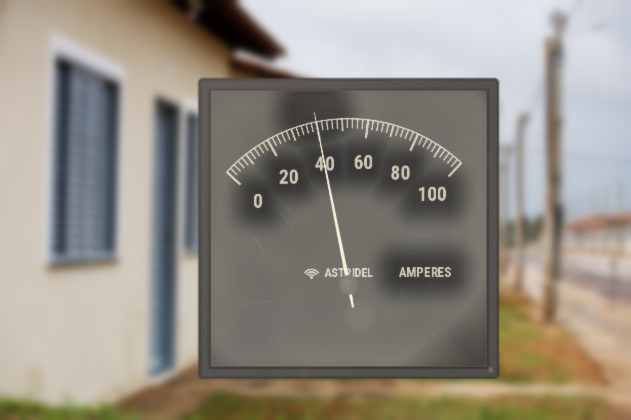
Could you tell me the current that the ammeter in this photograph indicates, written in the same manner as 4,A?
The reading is 40,A
